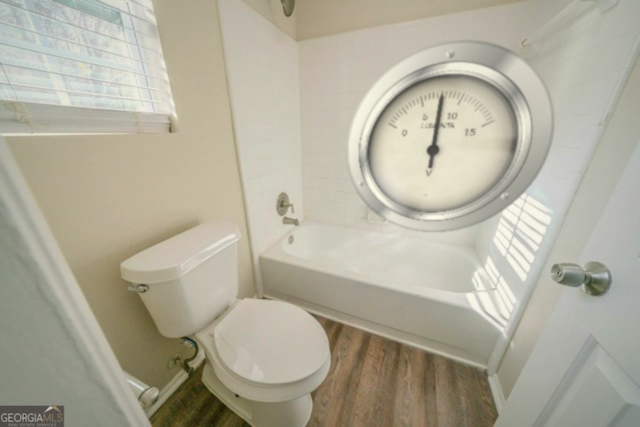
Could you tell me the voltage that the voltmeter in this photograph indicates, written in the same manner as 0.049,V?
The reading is 7.5,V
